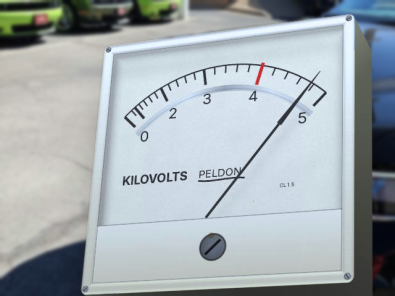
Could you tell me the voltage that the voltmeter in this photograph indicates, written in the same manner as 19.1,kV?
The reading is 4.8,kV
